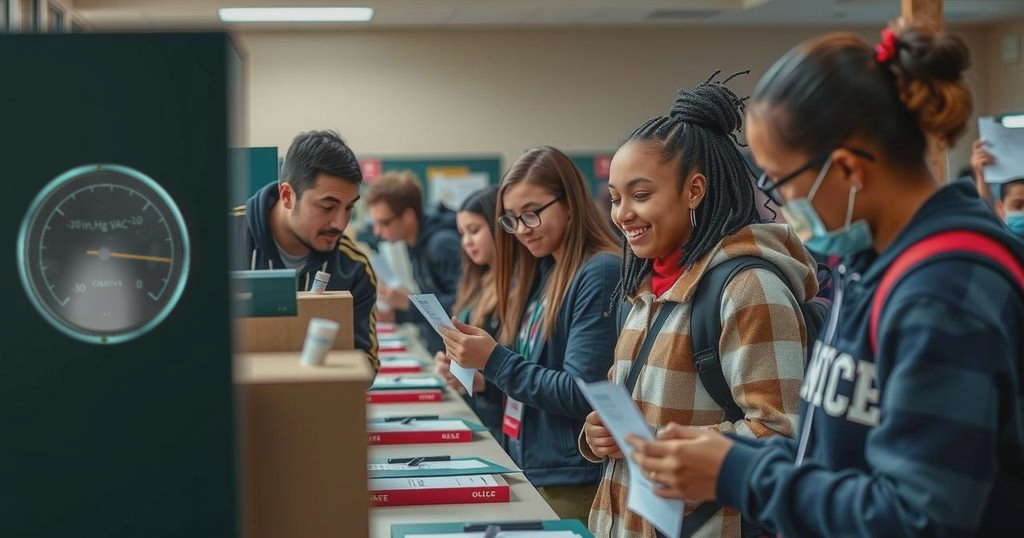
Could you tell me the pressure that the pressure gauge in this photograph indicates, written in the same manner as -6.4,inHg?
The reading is -4,inHg
